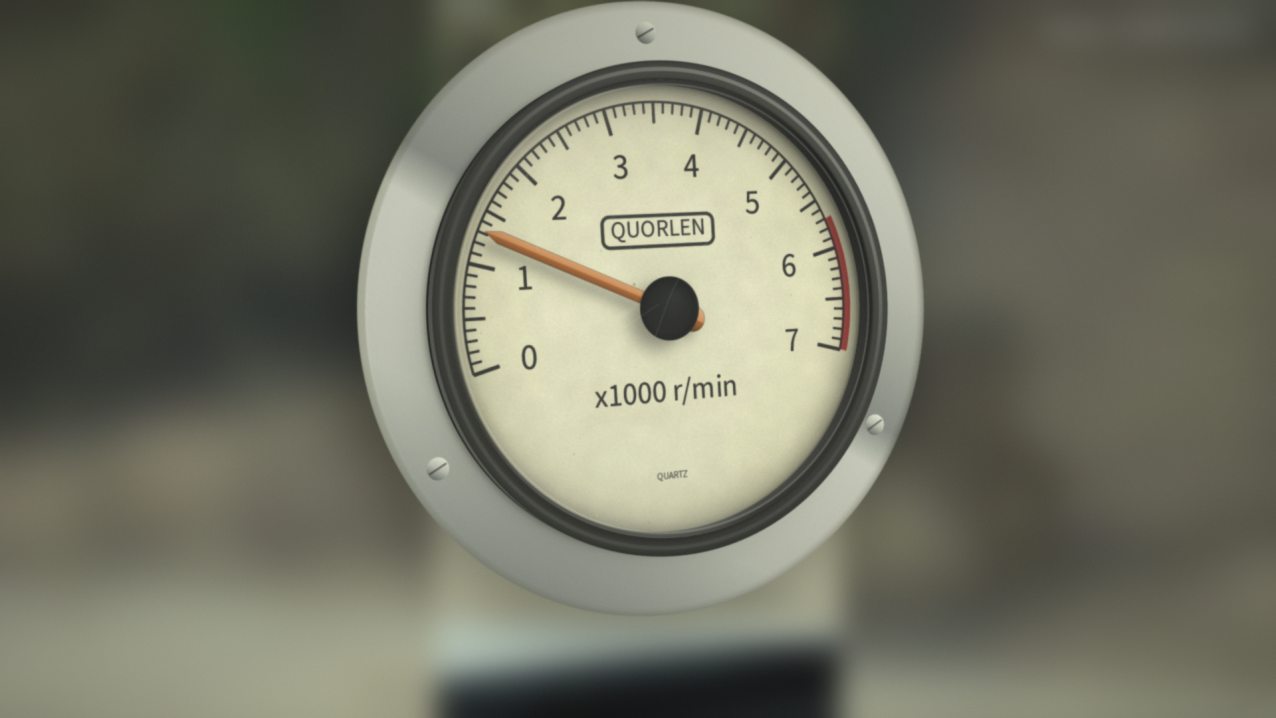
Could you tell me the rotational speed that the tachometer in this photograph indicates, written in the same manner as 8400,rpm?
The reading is 1300,rpm
